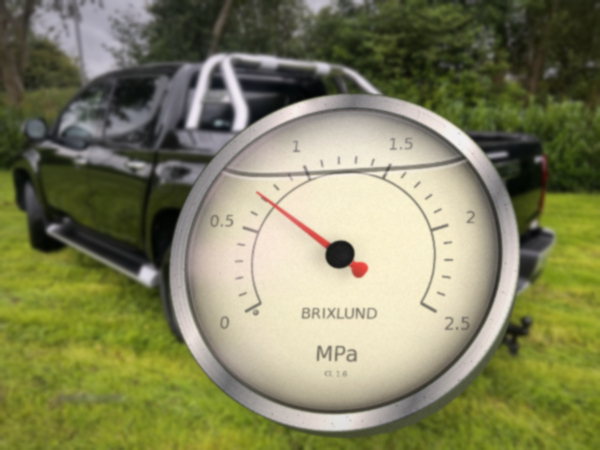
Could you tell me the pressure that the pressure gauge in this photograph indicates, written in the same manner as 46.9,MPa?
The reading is 0.7,MPa
